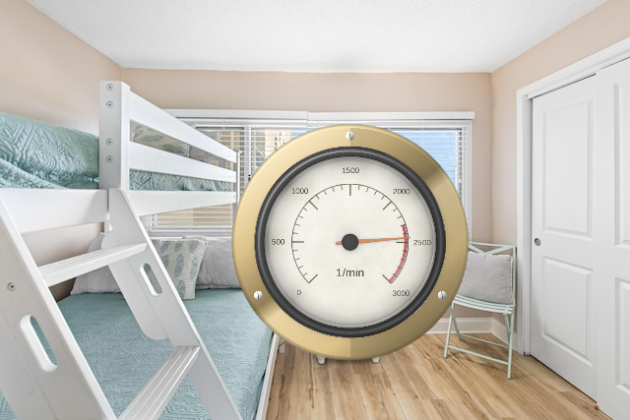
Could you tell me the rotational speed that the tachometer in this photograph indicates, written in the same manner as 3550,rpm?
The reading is 2450,rpm
